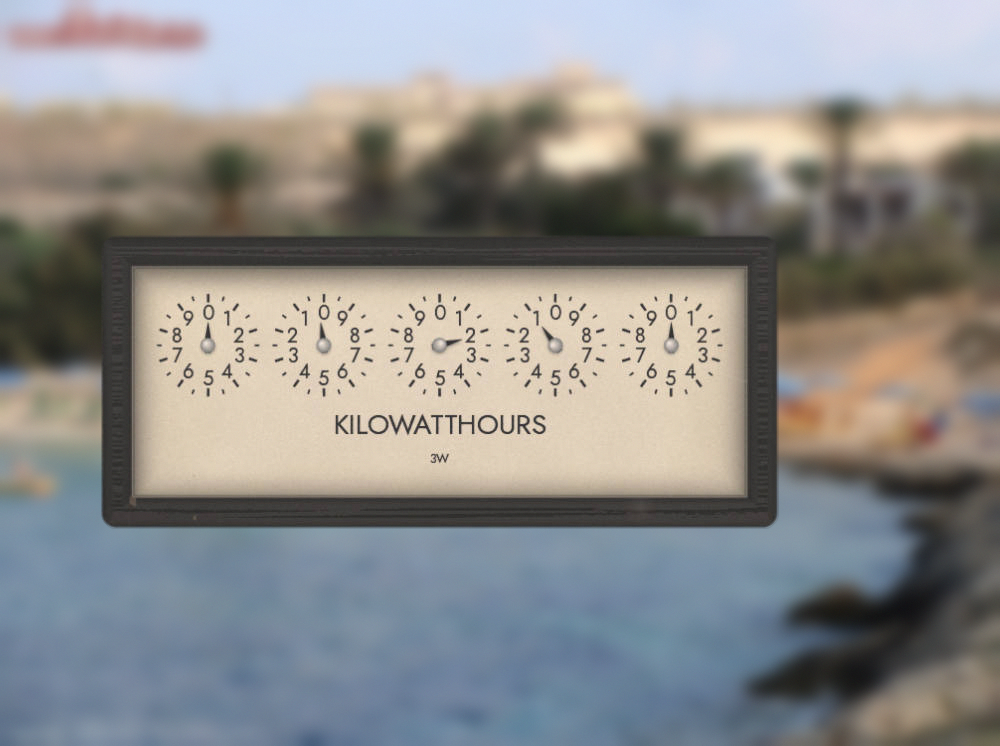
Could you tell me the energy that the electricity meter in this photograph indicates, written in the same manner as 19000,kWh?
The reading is 210,kWh
